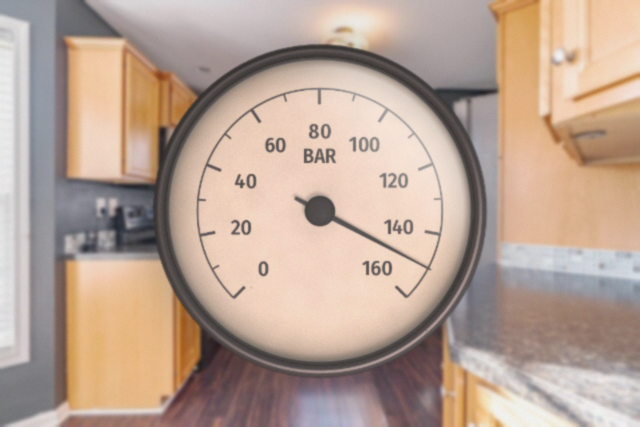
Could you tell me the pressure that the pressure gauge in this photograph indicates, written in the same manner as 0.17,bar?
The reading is 150,bar
